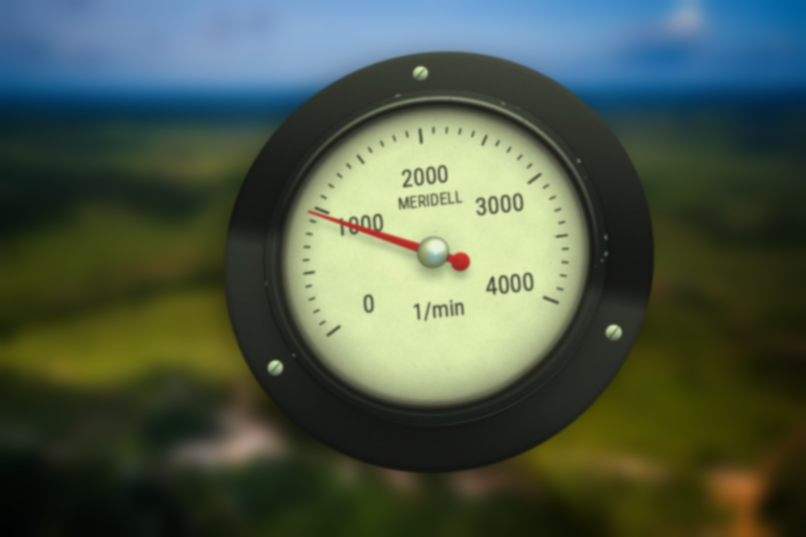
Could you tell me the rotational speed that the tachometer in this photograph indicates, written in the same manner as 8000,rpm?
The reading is 950,rpm
